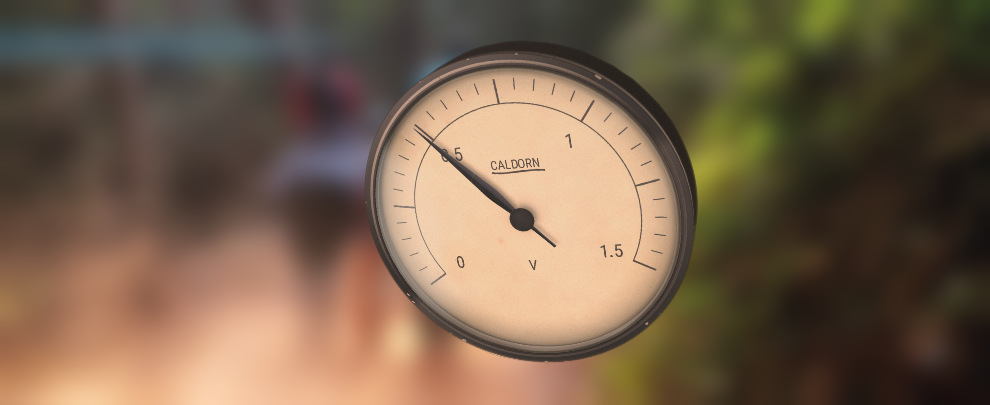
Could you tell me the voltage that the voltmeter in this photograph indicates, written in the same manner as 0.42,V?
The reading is 0.5,V
